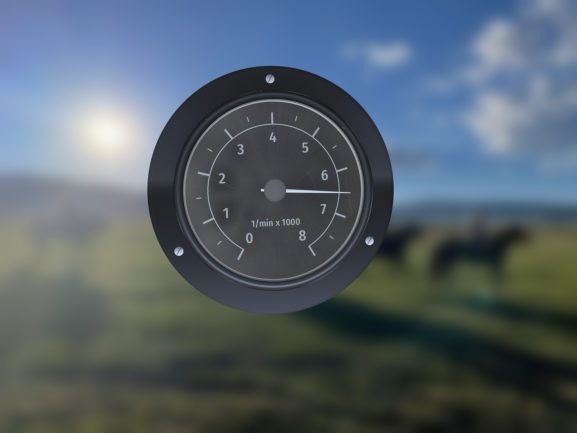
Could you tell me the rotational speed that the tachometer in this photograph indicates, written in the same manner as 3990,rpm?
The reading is 6500,rpm
